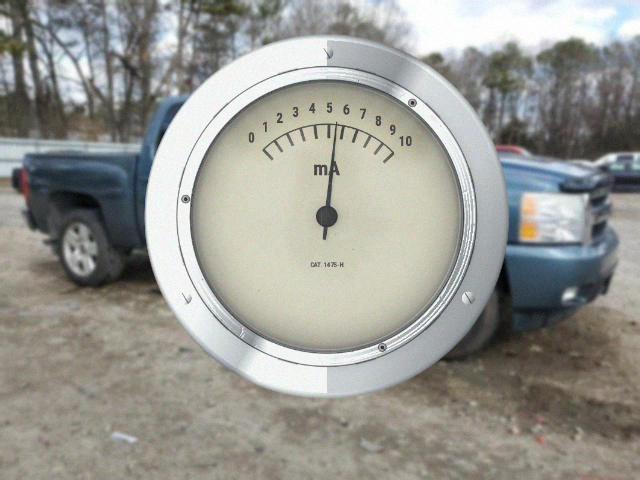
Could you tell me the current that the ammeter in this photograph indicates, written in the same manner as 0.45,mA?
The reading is 5.5,mA
